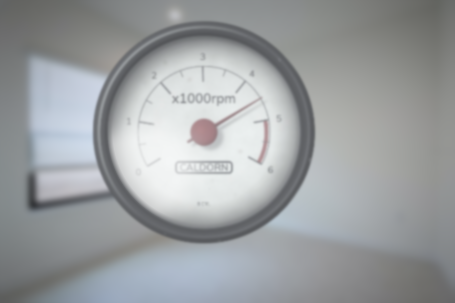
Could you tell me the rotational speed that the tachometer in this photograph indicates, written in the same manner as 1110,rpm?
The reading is 4500,rpm
